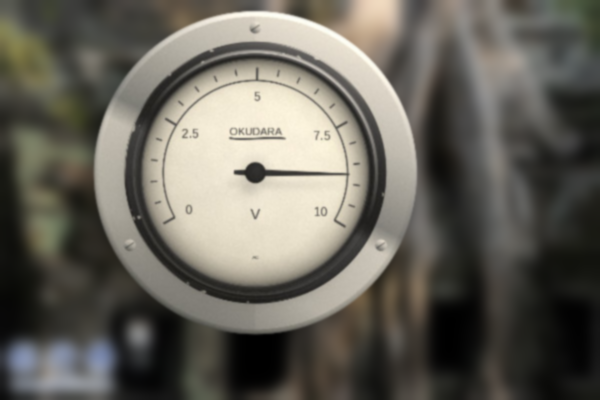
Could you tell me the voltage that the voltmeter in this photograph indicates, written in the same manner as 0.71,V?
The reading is 8.75,V
